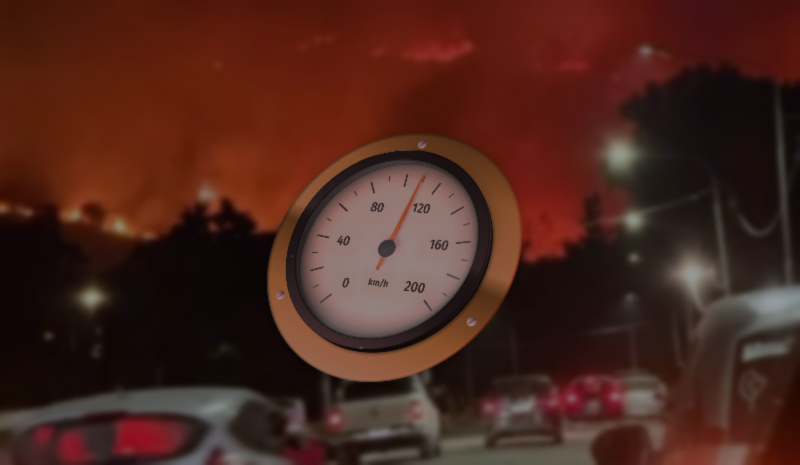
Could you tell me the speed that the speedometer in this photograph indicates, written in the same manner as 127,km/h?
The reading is 110,km/h
